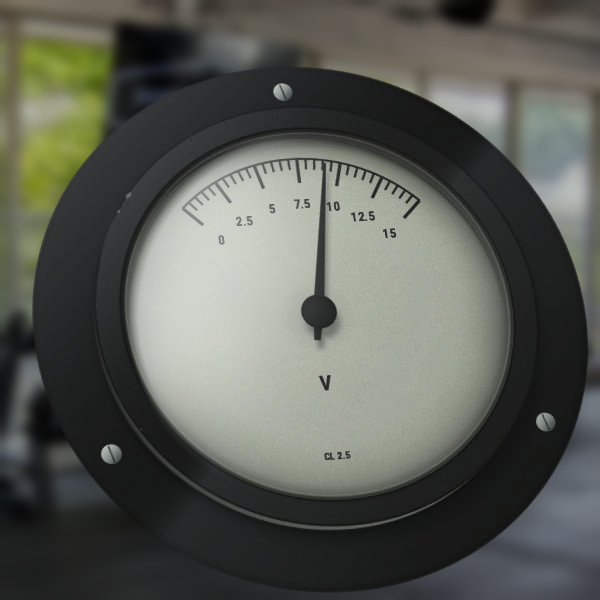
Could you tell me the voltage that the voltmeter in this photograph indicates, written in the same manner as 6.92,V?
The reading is 9,V
